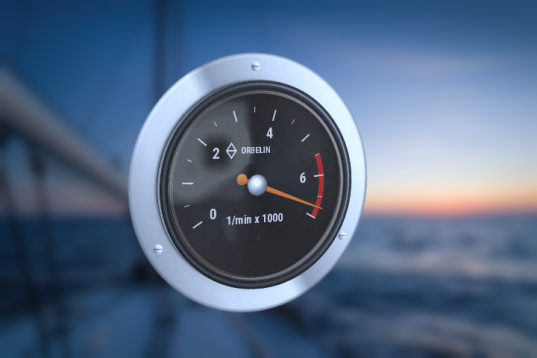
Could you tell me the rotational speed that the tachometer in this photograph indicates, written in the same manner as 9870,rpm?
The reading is 6750,rpm
